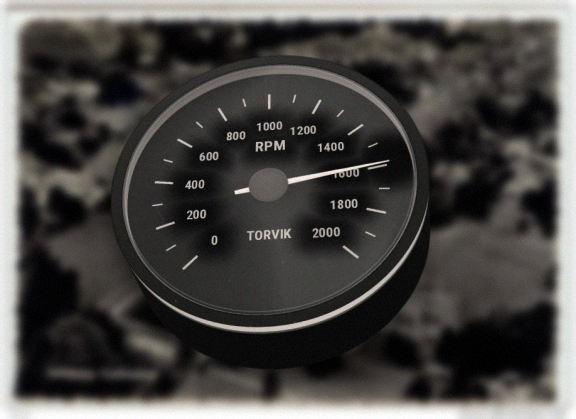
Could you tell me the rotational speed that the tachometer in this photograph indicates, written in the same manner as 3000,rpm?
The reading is 1600,rpm
